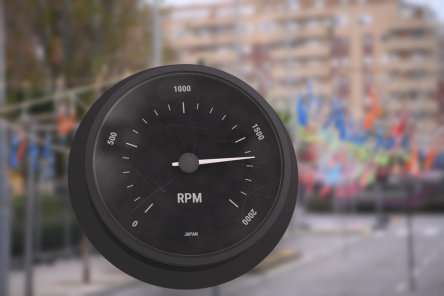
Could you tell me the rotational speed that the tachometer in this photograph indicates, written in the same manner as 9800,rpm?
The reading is 1650,rpm
